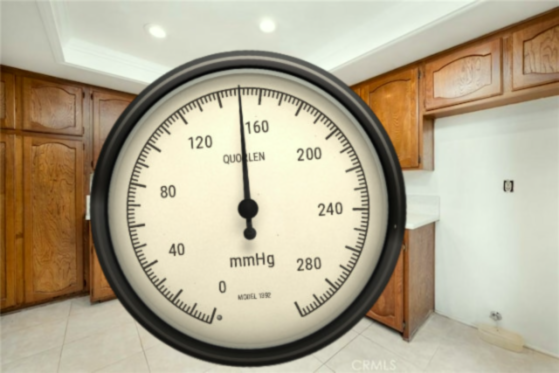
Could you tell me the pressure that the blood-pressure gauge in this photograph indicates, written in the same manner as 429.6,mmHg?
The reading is 150,mmHg
